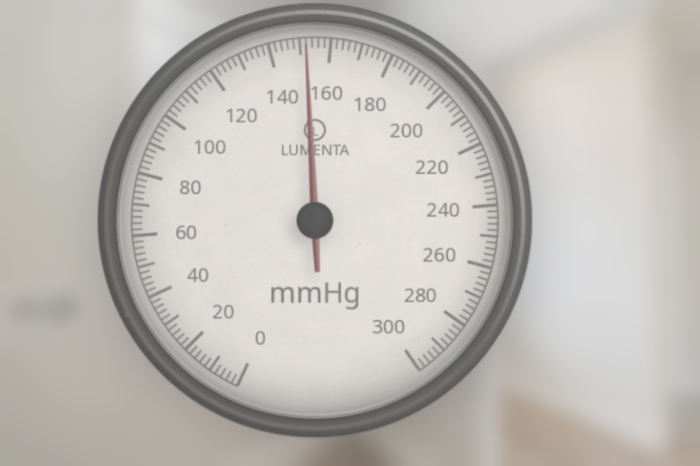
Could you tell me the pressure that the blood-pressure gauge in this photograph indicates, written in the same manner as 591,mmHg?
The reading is 152,mmHg
